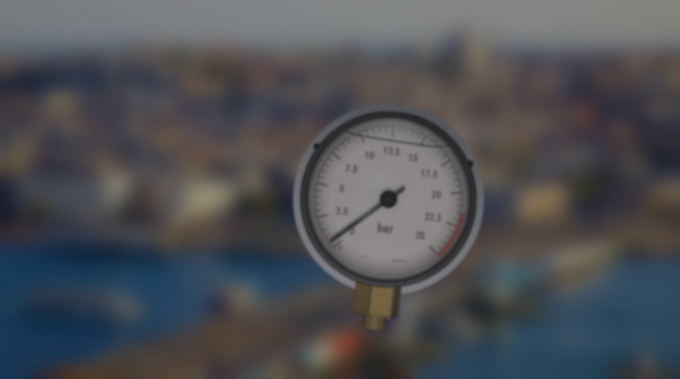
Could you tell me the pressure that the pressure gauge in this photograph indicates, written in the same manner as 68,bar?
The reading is 0.5,bar
